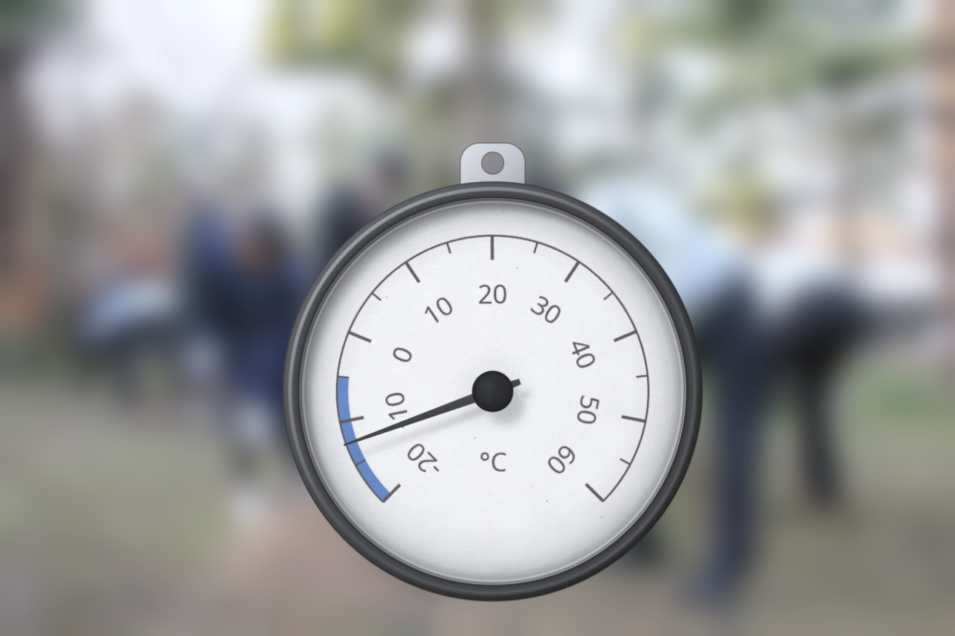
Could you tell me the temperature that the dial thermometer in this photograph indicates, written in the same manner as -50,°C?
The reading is -12.5,°C
